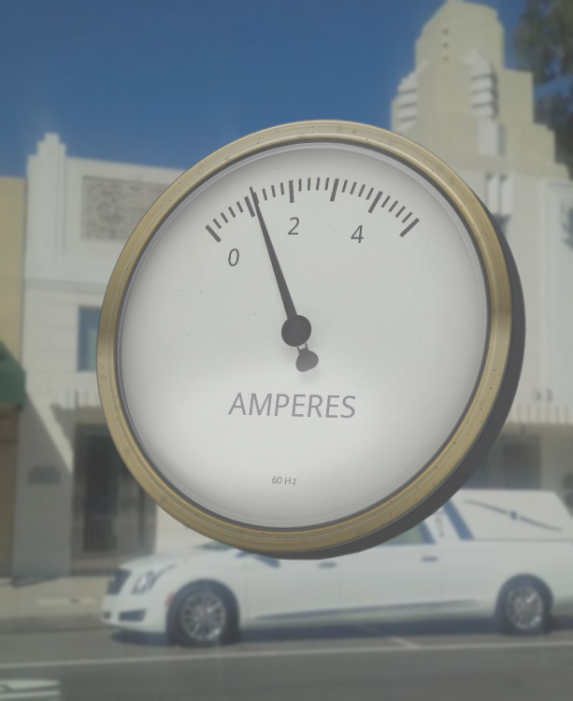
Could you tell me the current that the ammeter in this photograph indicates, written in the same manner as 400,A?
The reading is 1.2,A
